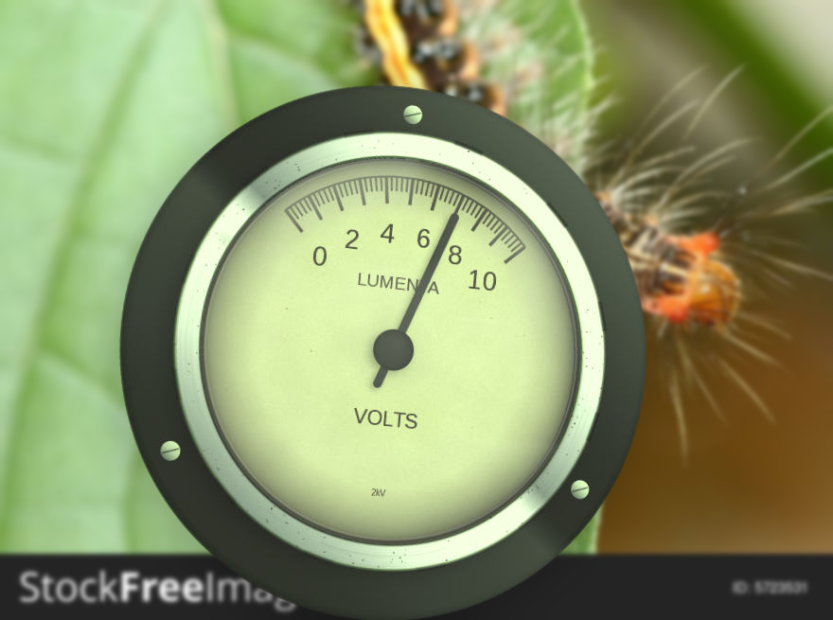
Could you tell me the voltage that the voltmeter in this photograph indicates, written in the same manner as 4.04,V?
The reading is 7,V
